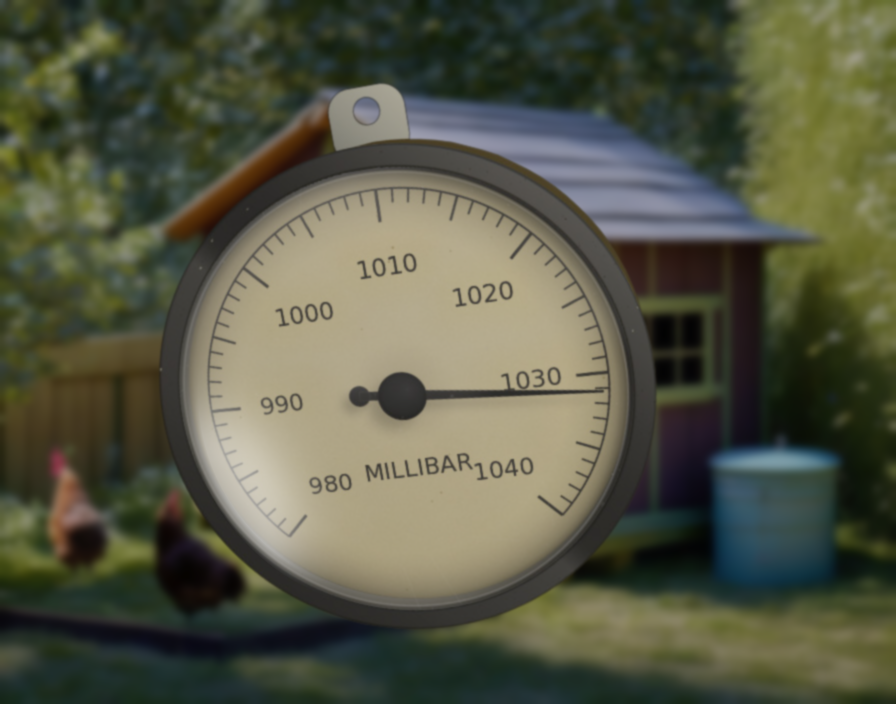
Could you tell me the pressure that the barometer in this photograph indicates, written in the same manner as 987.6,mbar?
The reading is 1031,mbar
